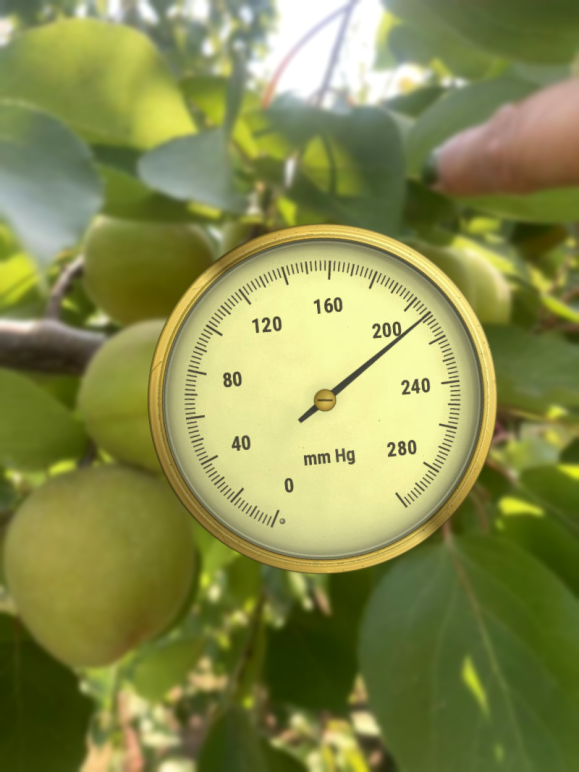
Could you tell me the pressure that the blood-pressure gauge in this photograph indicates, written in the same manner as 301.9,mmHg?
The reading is 208,mmHg
